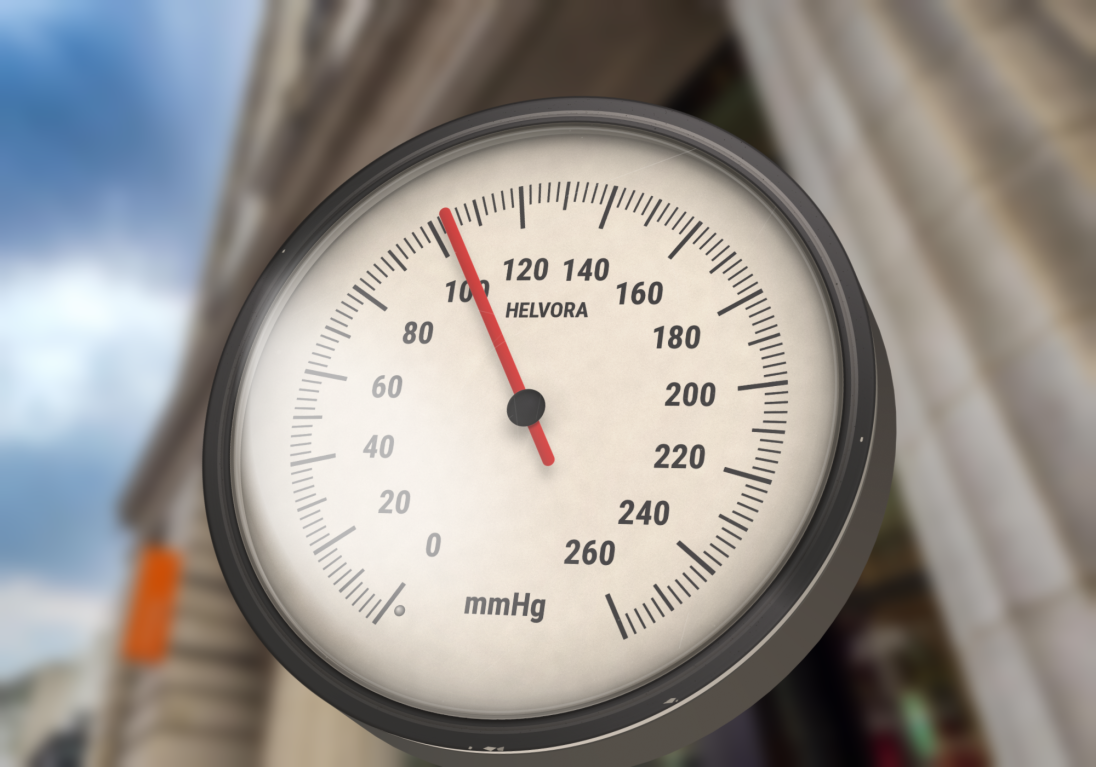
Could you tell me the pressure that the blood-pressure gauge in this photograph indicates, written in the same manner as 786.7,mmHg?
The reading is 104,mmHg
